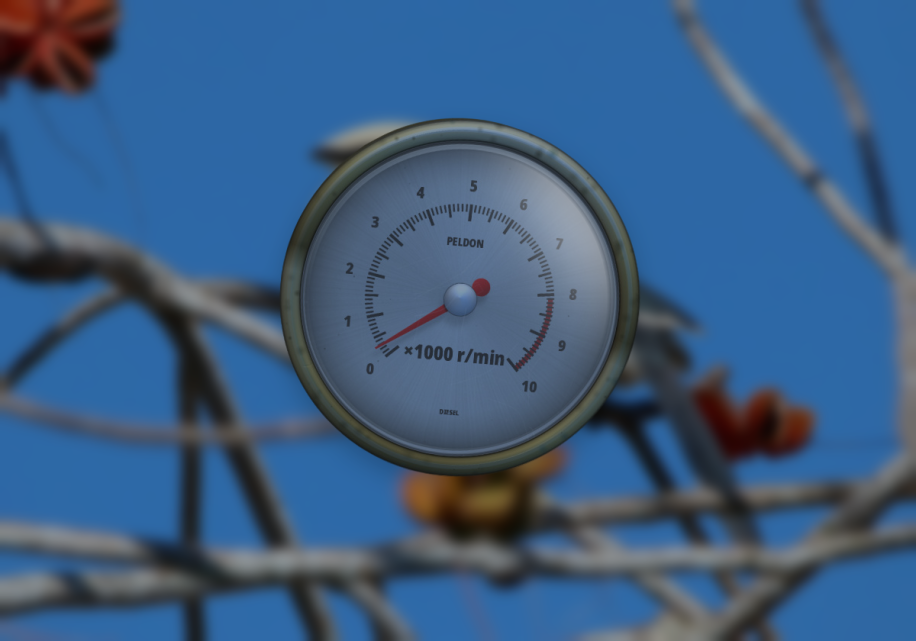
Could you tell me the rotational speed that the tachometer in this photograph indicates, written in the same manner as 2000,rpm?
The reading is 300,rpm
